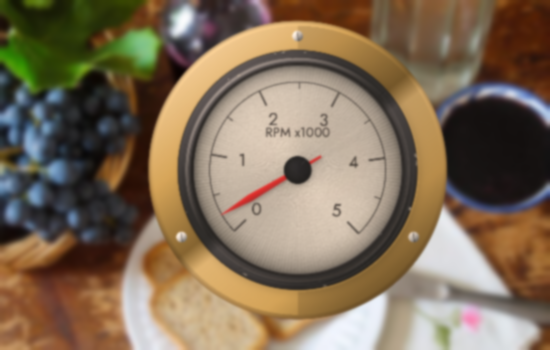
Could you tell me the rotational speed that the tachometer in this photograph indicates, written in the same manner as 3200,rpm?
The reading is 250,rpm
